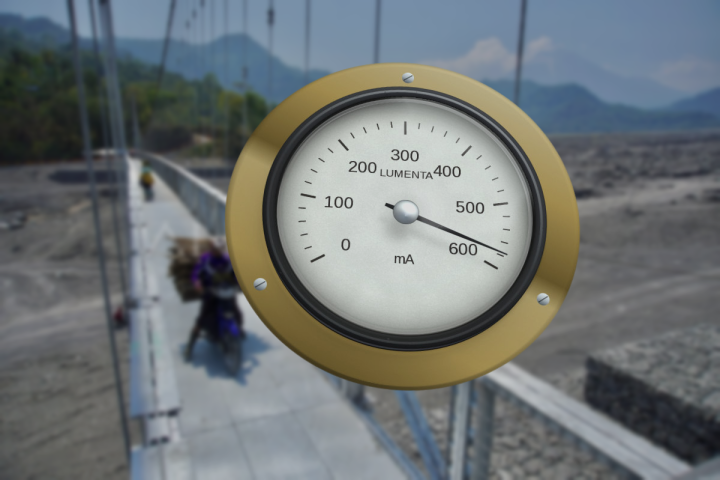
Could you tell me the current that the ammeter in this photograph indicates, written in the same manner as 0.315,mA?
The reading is 580,mA
